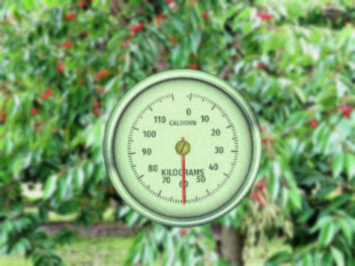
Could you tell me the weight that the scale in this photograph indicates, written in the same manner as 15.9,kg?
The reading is 60,kg
